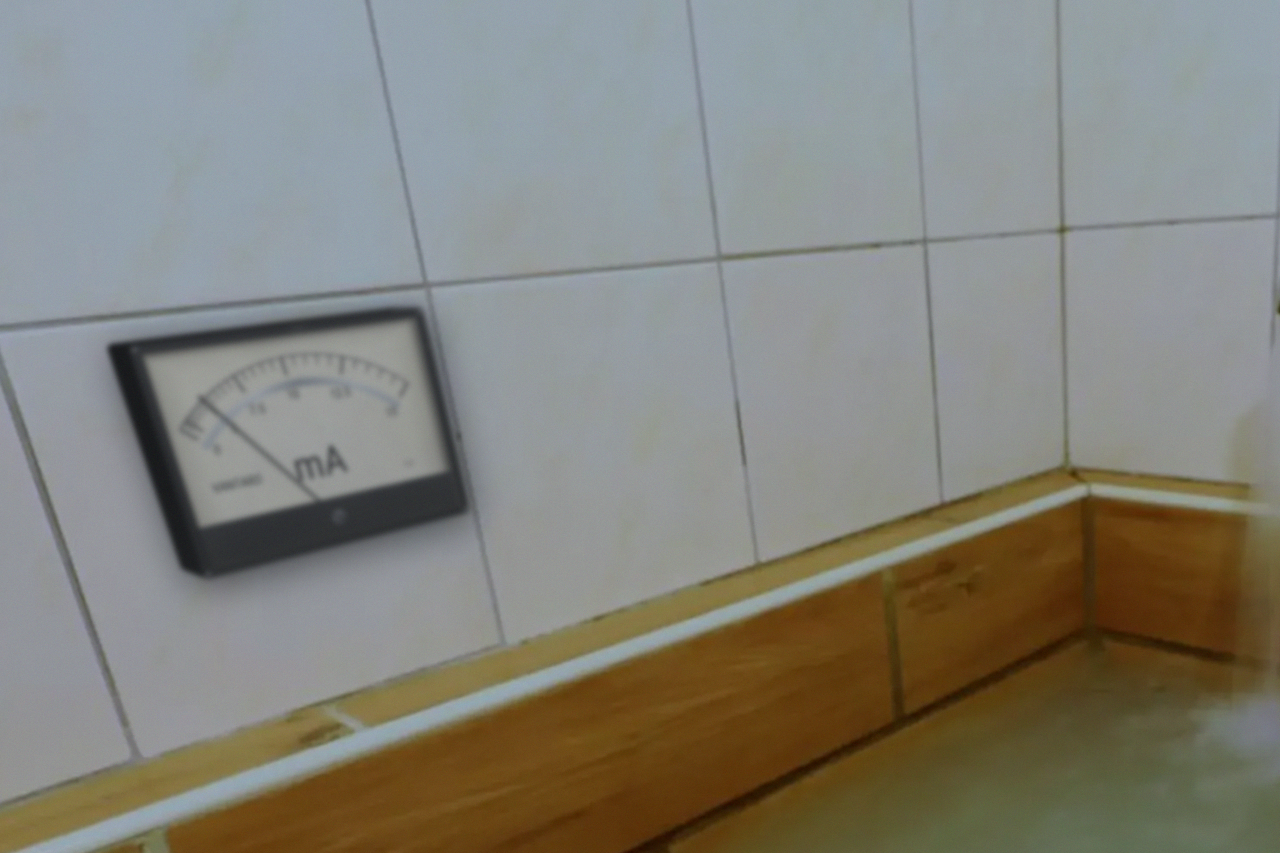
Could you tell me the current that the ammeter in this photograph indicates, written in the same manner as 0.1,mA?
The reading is 5,mA
